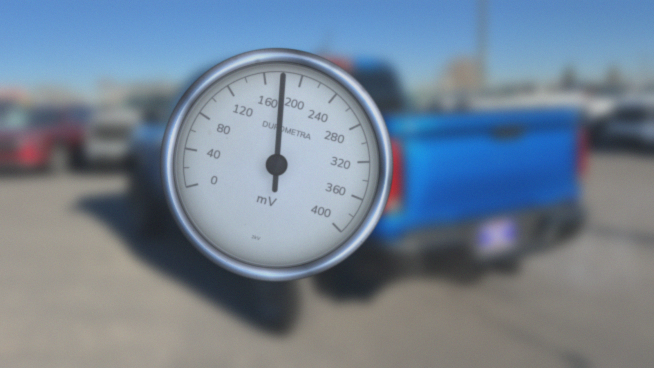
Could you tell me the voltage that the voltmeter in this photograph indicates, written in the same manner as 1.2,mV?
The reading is 180,mV
